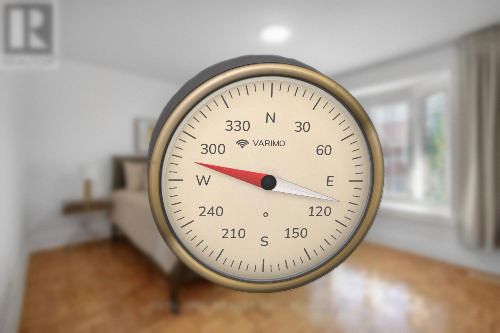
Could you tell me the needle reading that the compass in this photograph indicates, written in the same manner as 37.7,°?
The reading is 285,°
